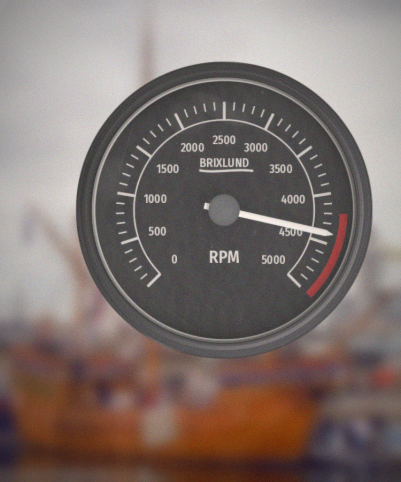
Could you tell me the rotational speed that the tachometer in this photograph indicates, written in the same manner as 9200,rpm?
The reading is 4400,rpm
